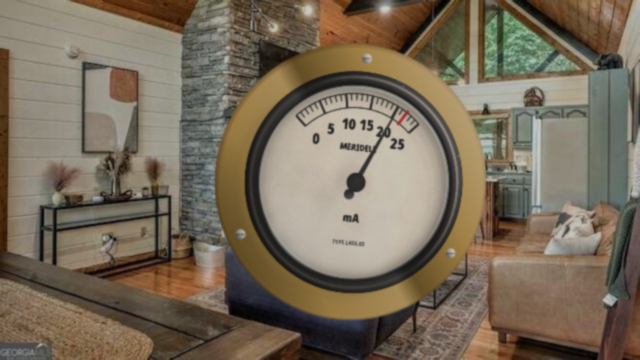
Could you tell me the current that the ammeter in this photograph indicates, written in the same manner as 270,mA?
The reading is 20,mA
